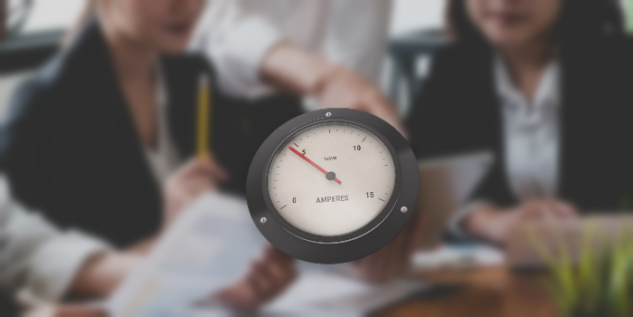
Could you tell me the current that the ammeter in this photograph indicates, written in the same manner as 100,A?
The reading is 4.5,A
